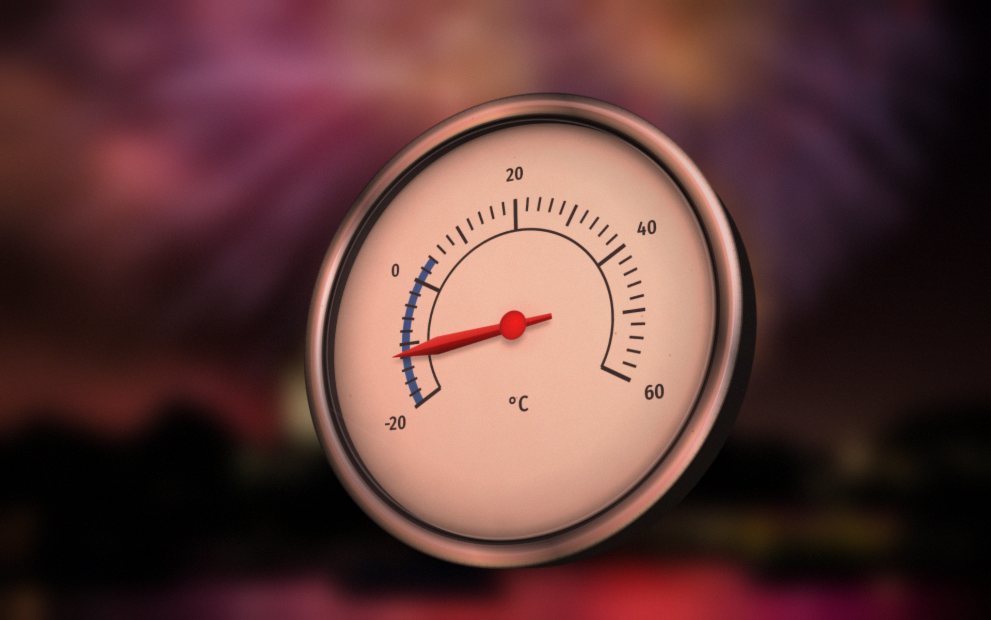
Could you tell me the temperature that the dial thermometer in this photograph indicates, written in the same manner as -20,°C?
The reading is -12,°C
